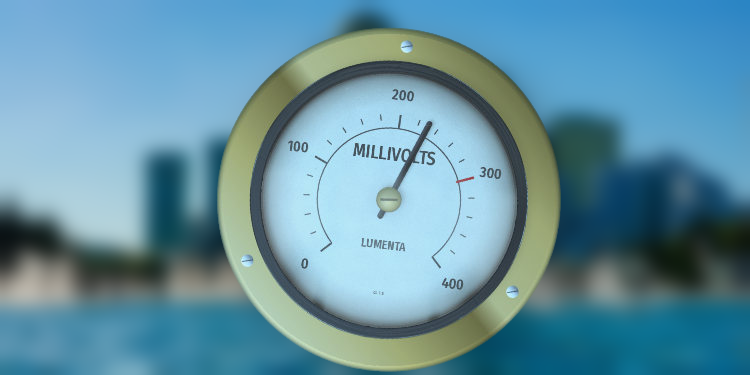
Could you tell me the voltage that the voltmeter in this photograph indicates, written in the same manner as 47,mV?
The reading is 230,mV
